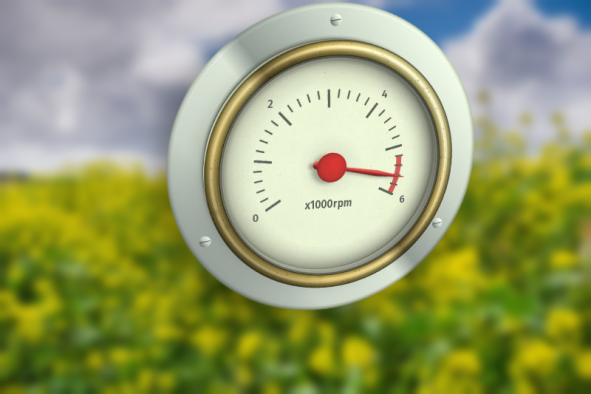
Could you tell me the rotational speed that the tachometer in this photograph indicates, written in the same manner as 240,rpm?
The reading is 5600,rpm
